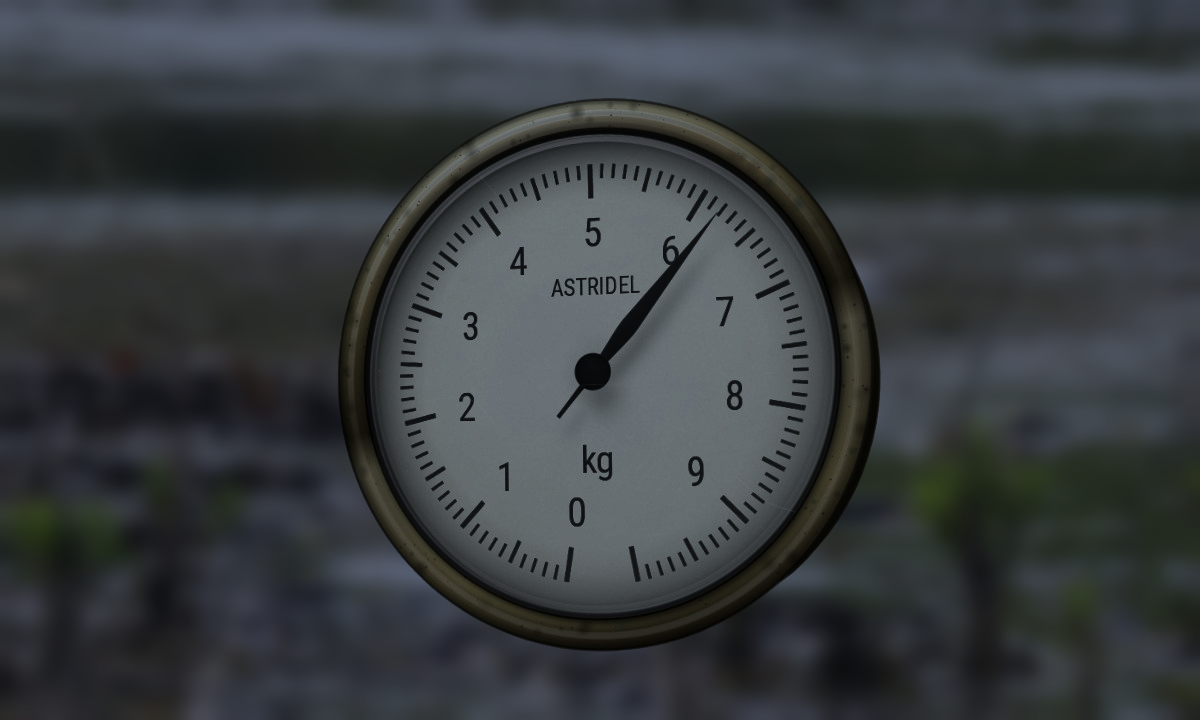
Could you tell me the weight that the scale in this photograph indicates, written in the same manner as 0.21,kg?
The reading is 6.2,kg
